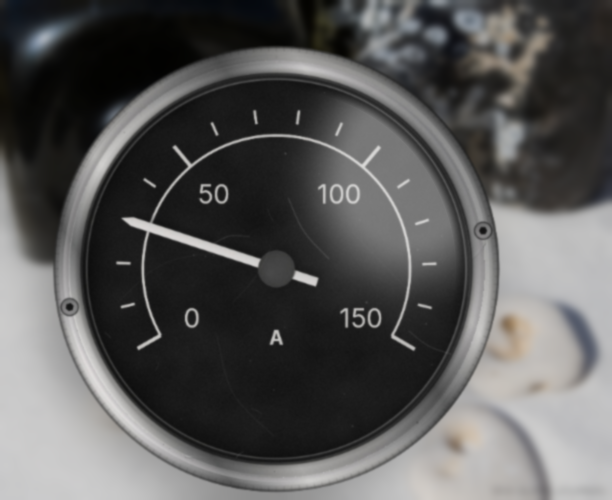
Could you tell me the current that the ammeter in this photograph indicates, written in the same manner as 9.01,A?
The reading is 30,A
